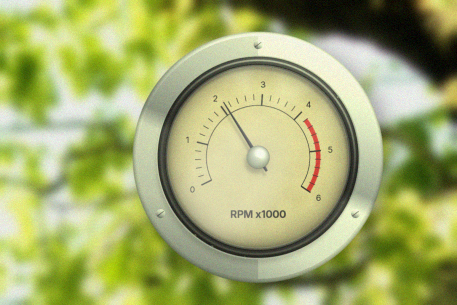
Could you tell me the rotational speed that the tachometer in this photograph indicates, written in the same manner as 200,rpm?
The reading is 2100,rpm
